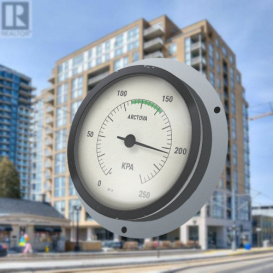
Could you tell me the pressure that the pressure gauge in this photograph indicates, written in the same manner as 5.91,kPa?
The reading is 205,kPa
